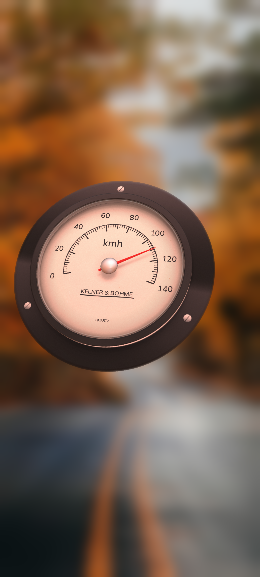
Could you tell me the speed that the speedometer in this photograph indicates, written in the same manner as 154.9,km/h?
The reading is 110,km/h
